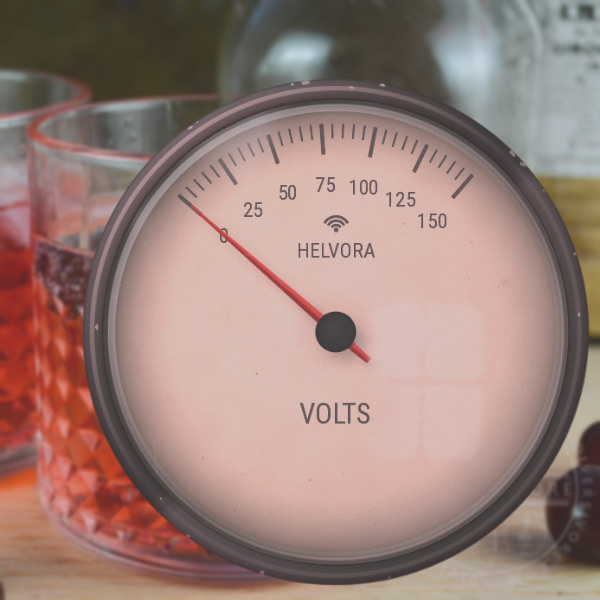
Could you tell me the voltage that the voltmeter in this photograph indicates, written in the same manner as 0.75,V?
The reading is 0,V
